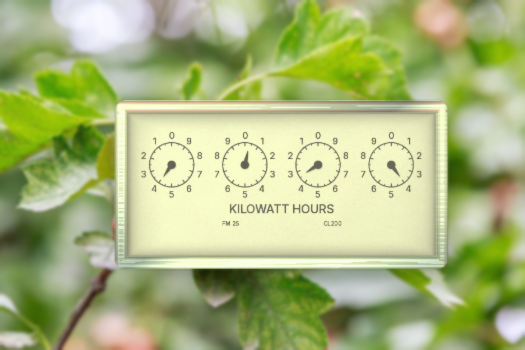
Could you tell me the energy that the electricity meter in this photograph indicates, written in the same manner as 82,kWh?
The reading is 4034,kWh
